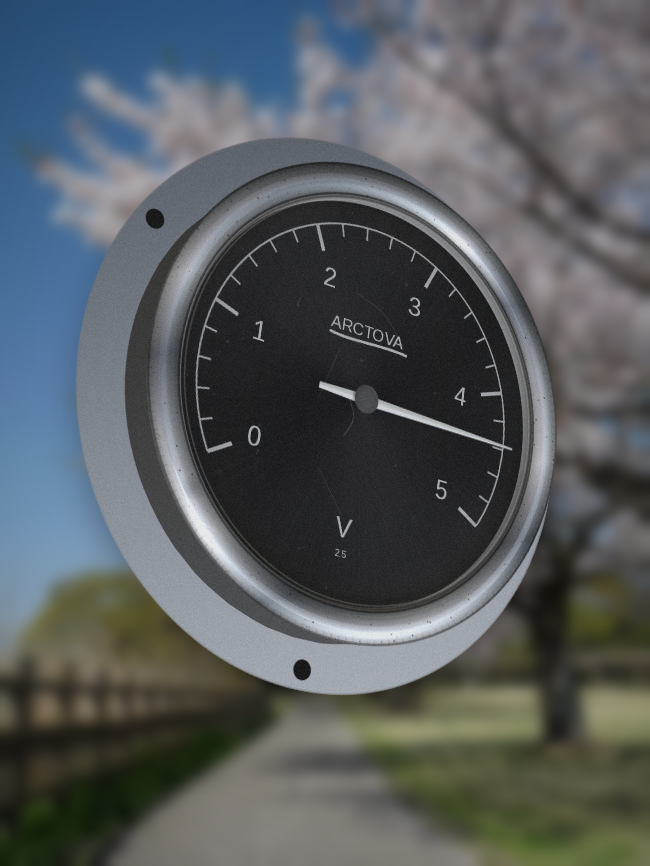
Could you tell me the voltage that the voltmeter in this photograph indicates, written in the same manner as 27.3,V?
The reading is 4.4,V
